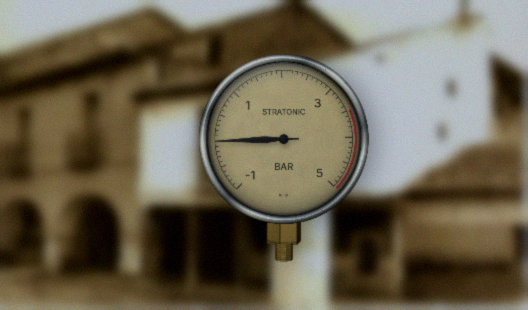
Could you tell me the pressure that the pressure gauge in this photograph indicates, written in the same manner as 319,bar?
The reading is 0,bar
